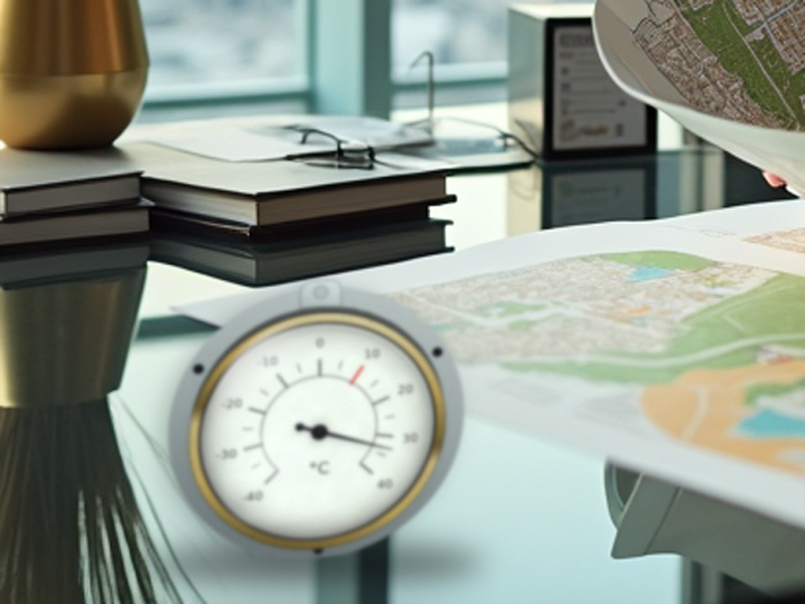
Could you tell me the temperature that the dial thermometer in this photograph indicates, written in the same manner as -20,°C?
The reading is 32.5,°C
